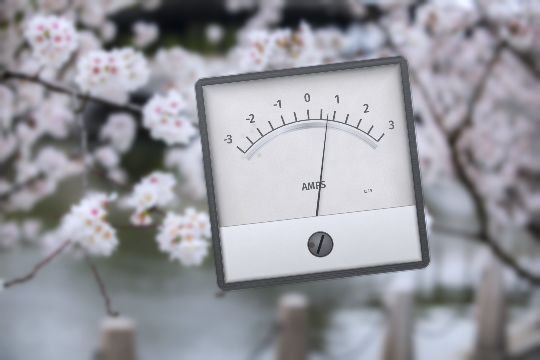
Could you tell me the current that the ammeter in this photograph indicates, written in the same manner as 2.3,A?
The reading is 0.75,A
